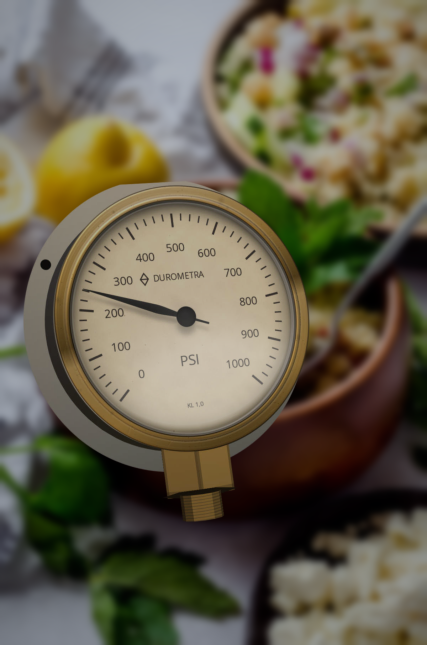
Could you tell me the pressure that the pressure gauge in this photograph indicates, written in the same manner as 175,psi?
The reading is 240,psi
